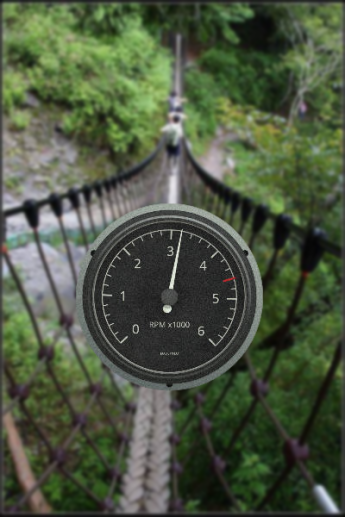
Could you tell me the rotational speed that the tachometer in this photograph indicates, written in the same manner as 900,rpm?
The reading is 3200,rpm
